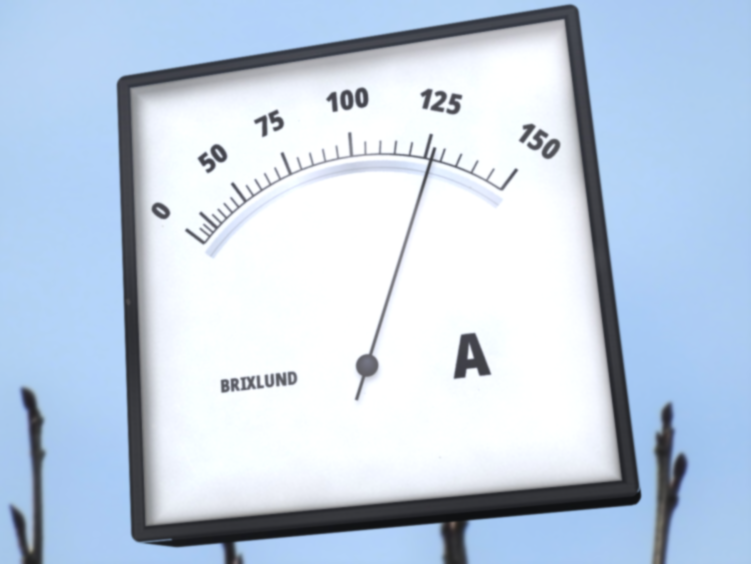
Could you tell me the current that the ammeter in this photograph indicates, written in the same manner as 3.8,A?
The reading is 127.5,A
